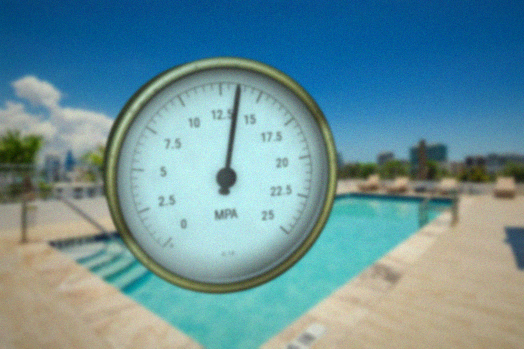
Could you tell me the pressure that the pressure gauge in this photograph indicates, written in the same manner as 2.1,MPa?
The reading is 13.5,MPa
